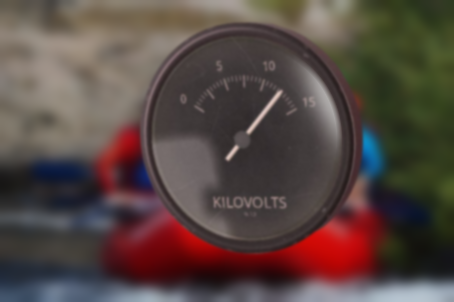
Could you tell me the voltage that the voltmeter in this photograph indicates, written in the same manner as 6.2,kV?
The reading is 12.5,kV
